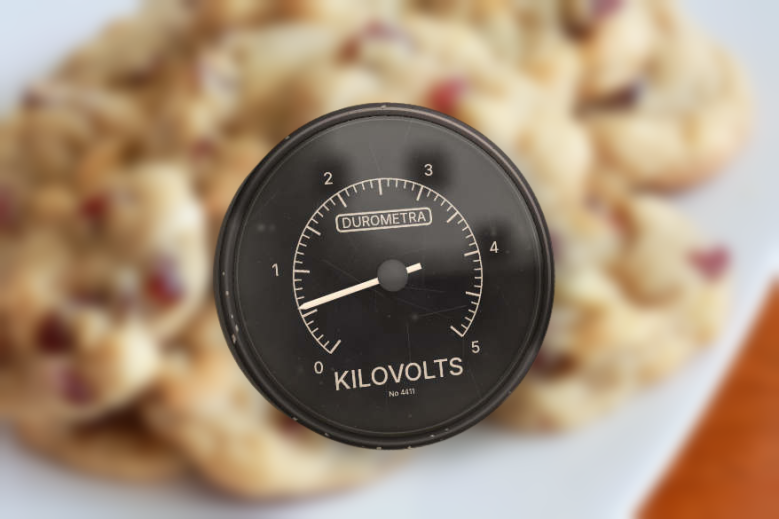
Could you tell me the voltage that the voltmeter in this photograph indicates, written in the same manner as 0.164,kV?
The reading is 0.6,kV
